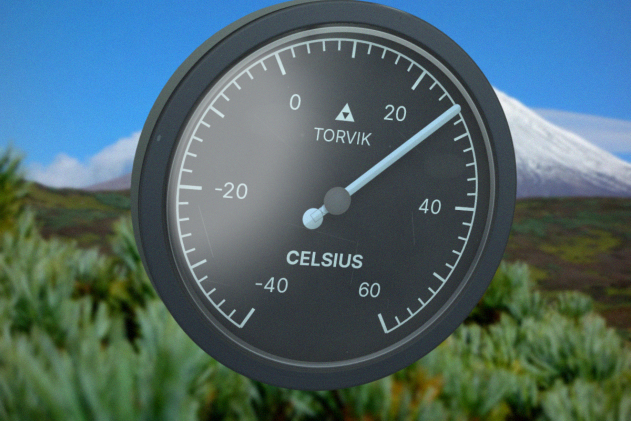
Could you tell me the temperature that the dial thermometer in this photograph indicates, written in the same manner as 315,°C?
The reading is 26,°C
